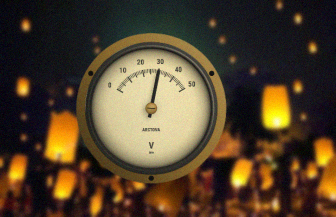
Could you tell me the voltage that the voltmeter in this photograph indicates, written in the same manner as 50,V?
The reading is 30,V
